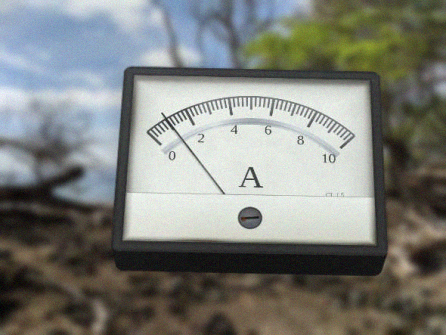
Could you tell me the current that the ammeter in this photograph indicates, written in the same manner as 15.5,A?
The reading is 1,A
